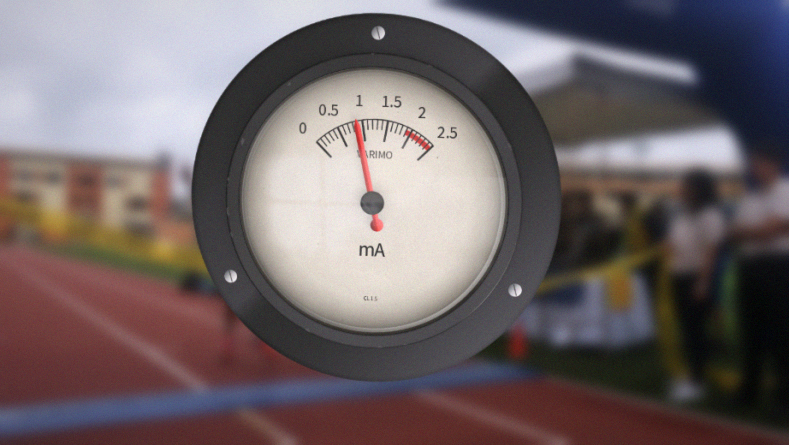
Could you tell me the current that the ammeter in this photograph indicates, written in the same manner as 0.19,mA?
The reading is 0.9,mA
